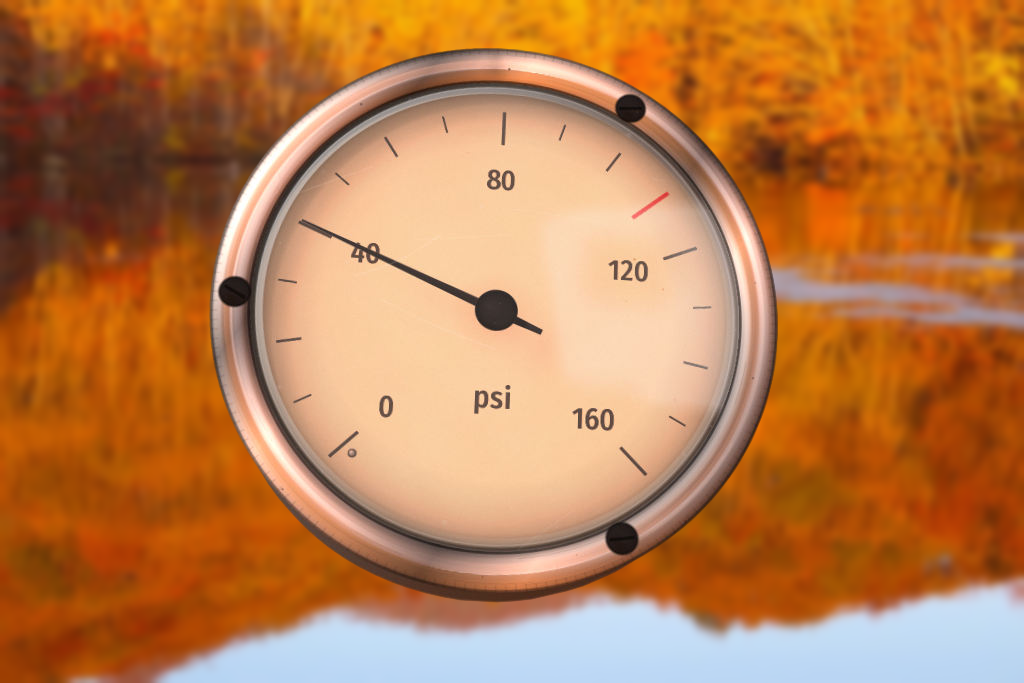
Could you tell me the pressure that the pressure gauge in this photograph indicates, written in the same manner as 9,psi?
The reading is 40,psi
